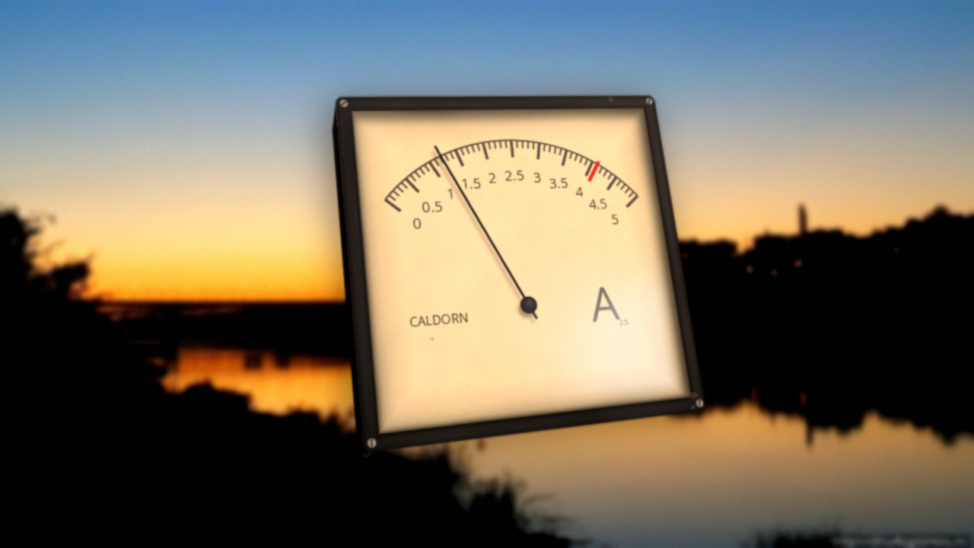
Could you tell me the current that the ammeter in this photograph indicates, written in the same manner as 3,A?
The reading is 1.2,A
